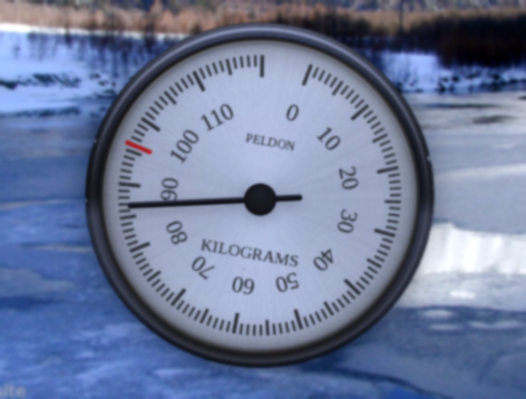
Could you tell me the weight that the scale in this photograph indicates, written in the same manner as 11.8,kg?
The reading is 87,kg
